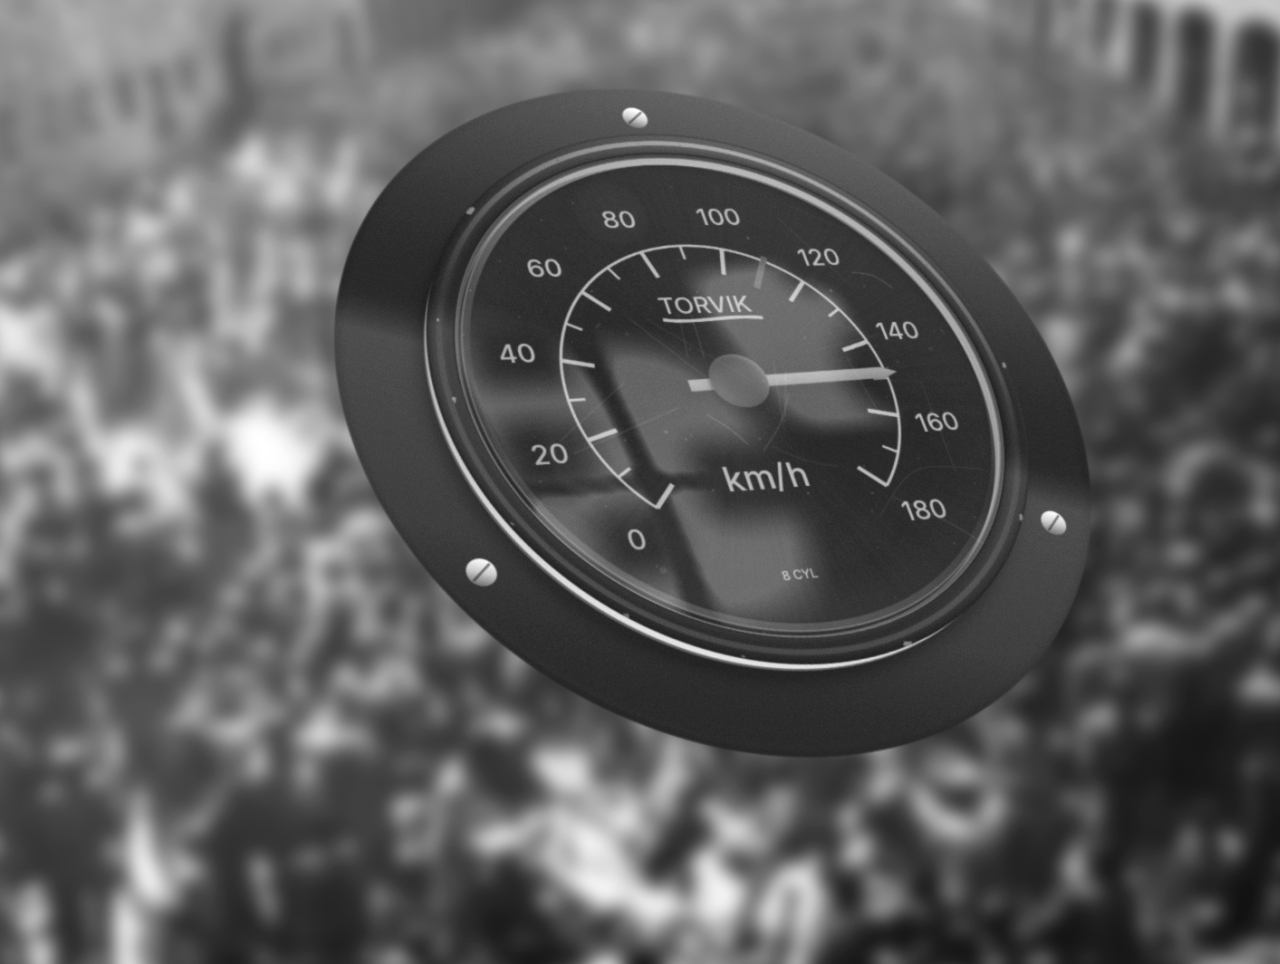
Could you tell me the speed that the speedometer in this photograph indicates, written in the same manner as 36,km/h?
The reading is 150,km/h
